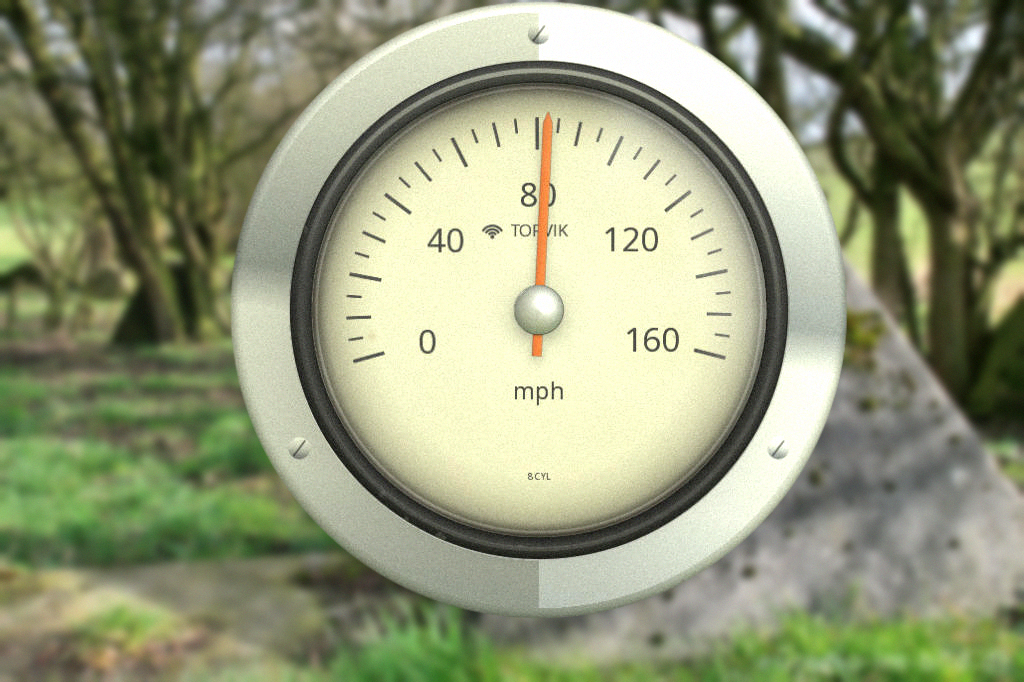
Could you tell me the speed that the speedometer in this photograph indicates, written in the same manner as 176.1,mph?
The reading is 82.5,mph
